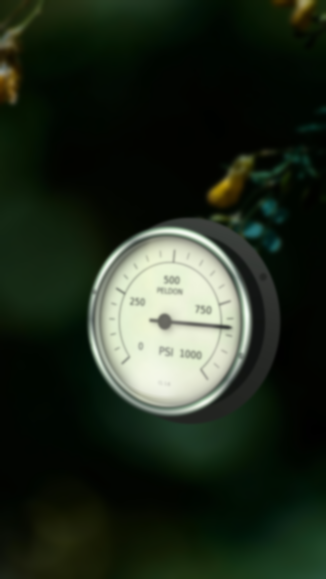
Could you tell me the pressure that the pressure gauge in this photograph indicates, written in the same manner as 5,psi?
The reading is 825,psi
